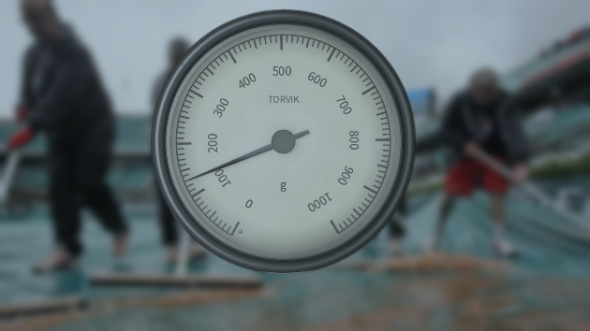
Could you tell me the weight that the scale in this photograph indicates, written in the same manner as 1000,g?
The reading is 130,g
